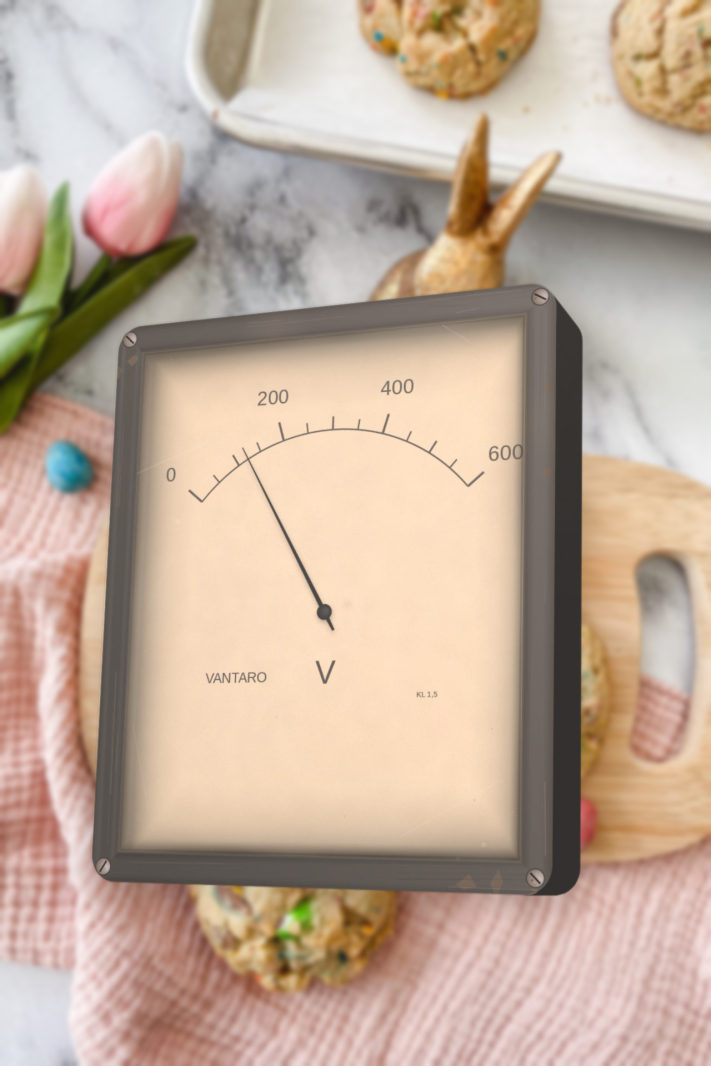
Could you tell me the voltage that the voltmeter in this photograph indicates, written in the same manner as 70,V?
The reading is 125,V
